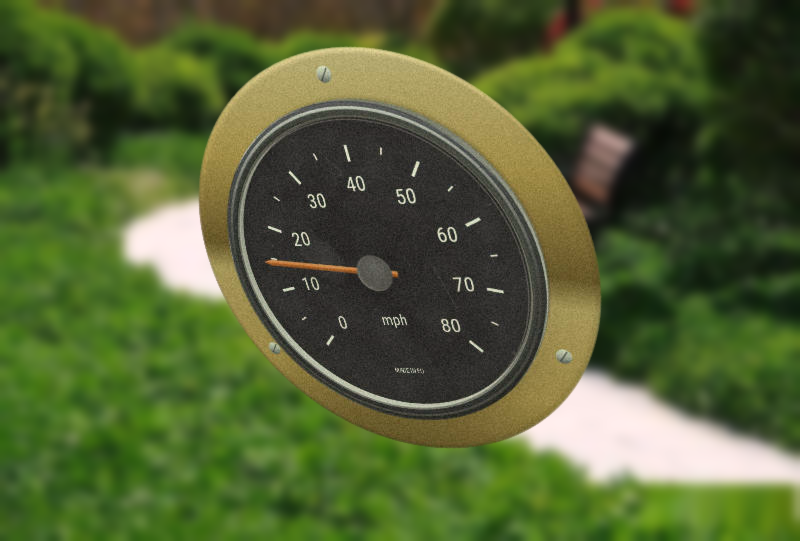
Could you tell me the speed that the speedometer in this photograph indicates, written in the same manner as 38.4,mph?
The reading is 15,mph
